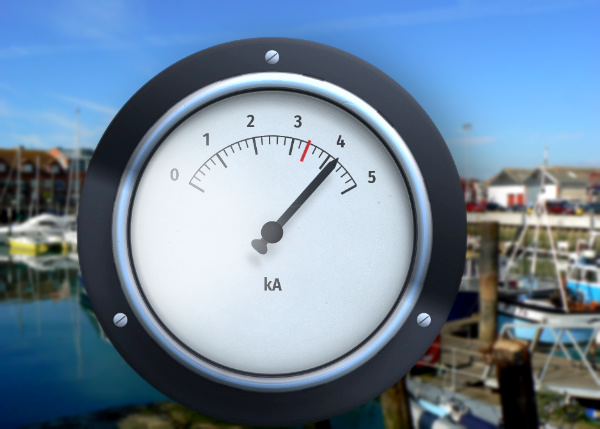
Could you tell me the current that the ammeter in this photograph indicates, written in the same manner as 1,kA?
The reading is 4.2,kA
